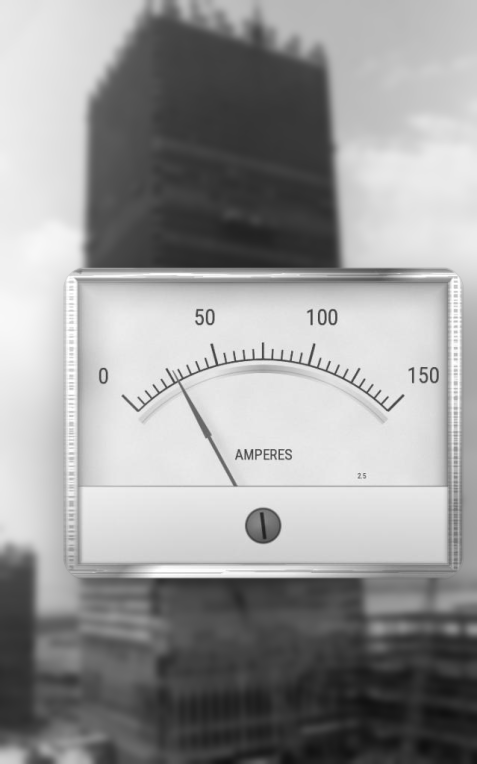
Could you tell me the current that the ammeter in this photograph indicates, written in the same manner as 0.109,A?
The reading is 27.5,A
